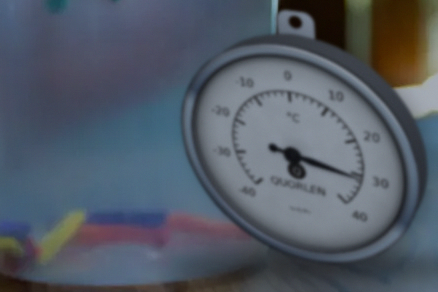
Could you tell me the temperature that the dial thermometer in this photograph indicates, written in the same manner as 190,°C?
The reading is 30,°C
